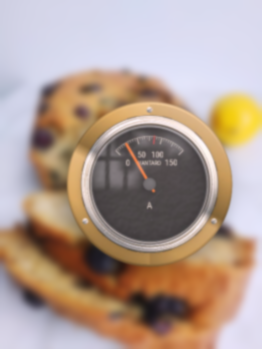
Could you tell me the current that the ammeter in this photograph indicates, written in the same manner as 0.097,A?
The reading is 25,A
